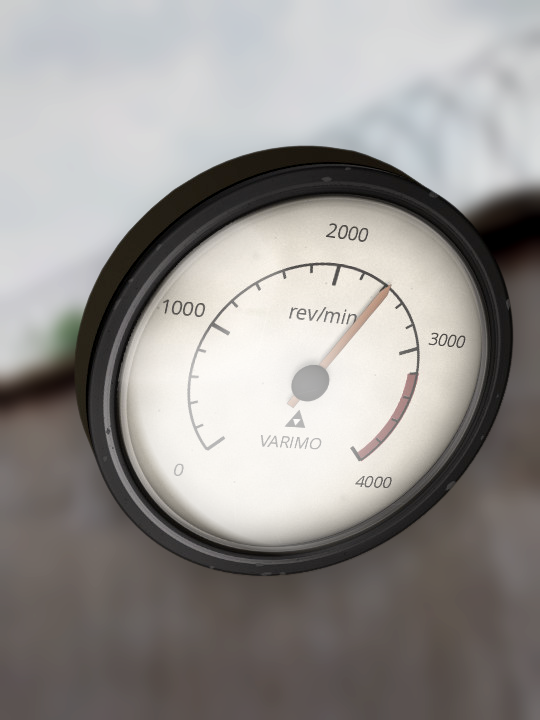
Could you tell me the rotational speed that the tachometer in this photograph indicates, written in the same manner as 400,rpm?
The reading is 2400,rpm
